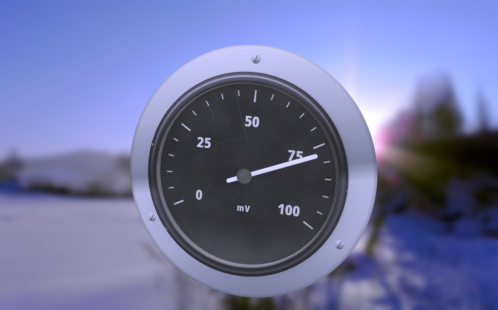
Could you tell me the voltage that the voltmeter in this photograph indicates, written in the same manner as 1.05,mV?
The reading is 77.5,mV
